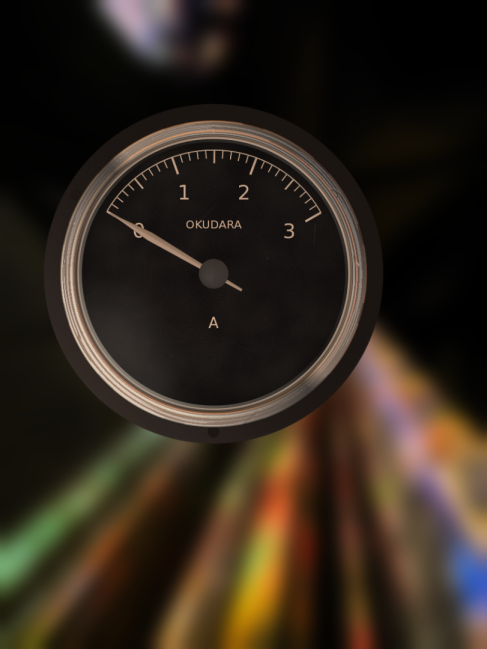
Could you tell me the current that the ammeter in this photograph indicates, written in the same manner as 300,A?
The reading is 0,A
